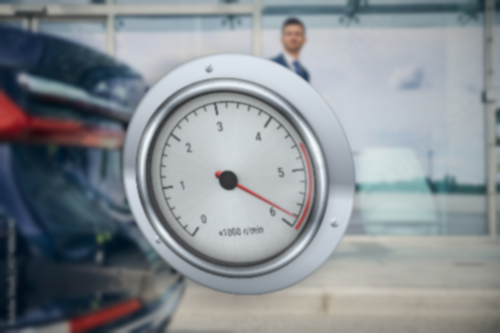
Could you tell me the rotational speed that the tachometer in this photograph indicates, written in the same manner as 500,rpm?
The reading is 5800,rpm
